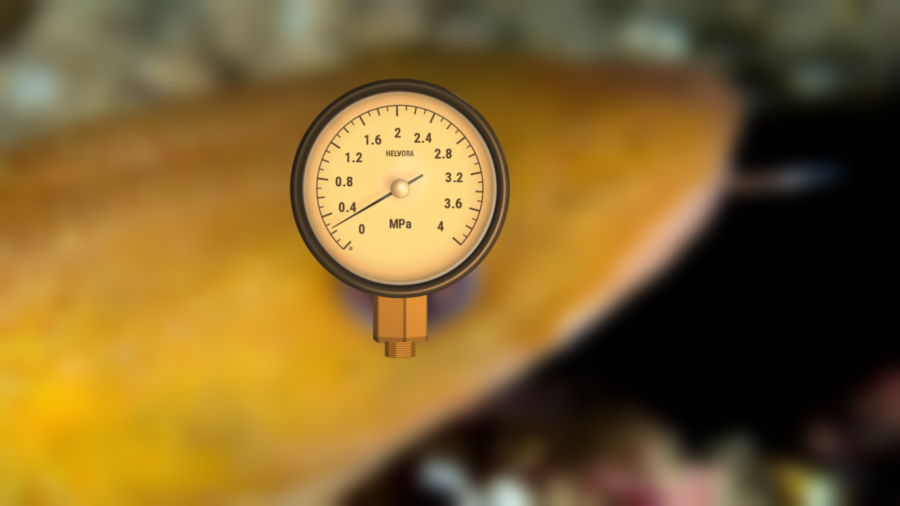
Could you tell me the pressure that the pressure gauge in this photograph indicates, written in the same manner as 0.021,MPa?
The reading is 0.25,MPa
